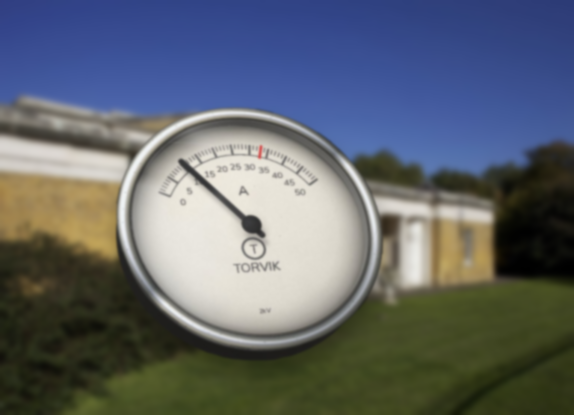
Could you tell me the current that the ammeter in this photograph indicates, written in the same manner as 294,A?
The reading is 10,A
